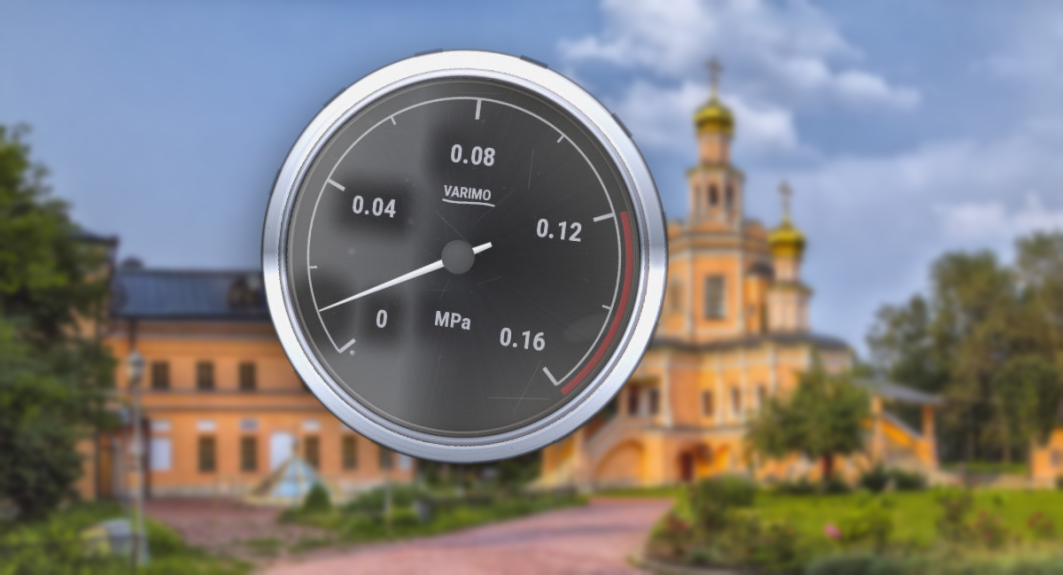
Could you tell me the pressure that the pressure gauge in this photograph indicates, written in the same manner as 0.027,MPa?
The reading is 0.01,MPa
